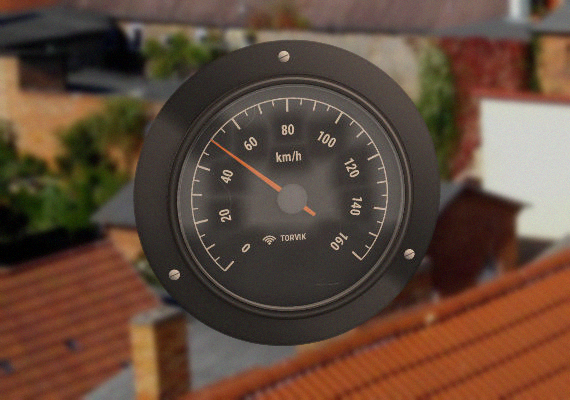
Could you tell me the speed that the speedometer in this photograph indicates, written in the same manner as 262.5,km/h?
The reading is 50,km/h
